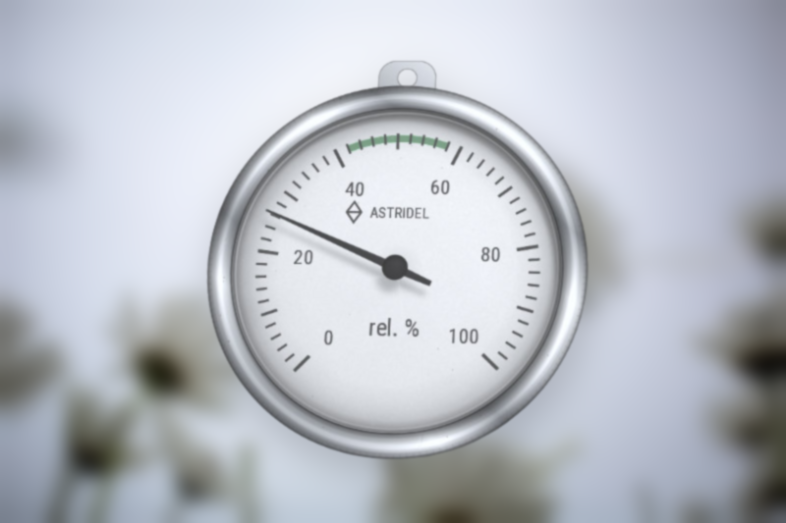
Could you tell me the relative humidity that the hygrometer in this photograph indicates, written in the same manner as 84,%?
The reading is 26,%
